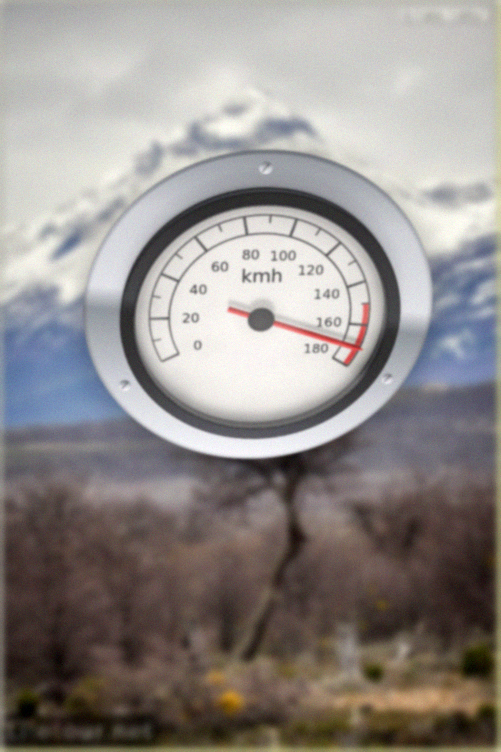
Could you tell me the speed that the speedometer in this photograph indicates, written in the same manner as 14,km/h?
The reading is 170,km/h
